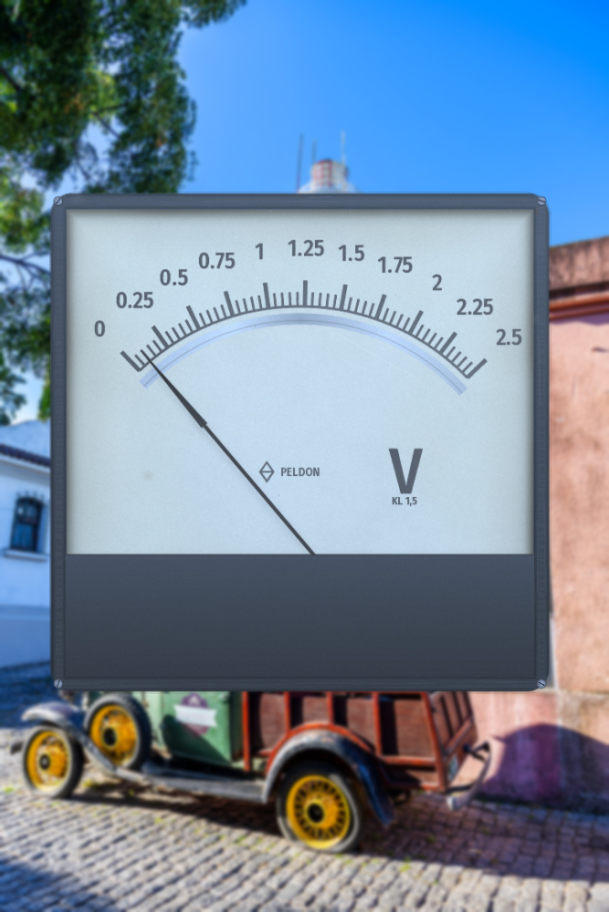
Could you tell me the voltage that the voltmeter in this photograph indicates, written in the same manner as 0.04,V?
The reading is 0.1,V
